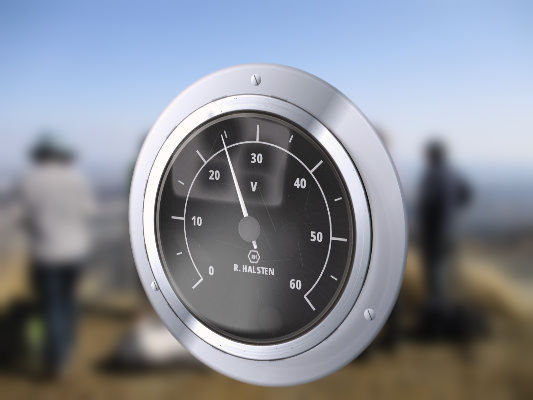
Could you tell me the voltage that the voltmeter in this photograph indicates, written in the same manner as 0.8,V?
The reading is 25,V
